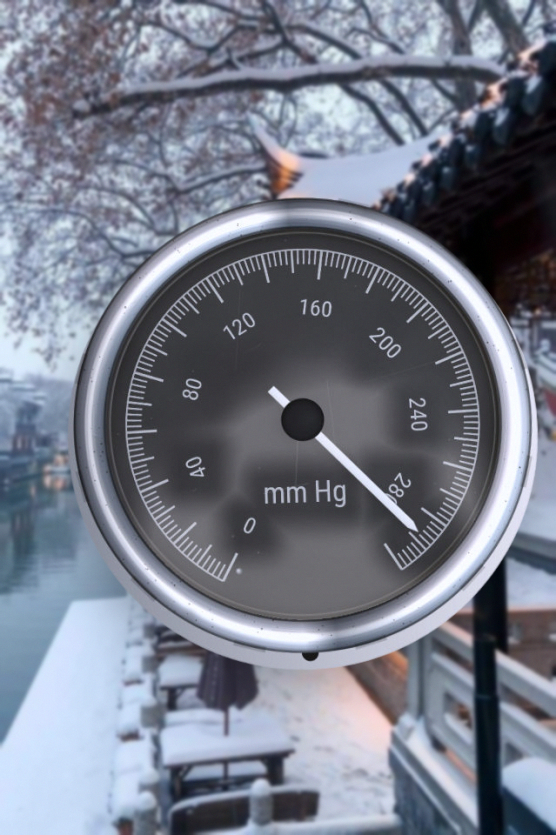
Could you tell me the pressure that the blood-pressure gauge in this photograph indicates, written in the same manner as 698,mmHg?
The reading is 288,mmHg
